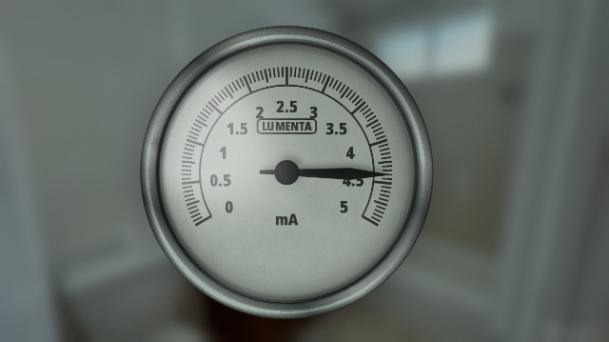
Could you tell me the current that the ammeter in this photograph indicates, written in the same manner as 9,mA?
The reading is 4.4,mA
